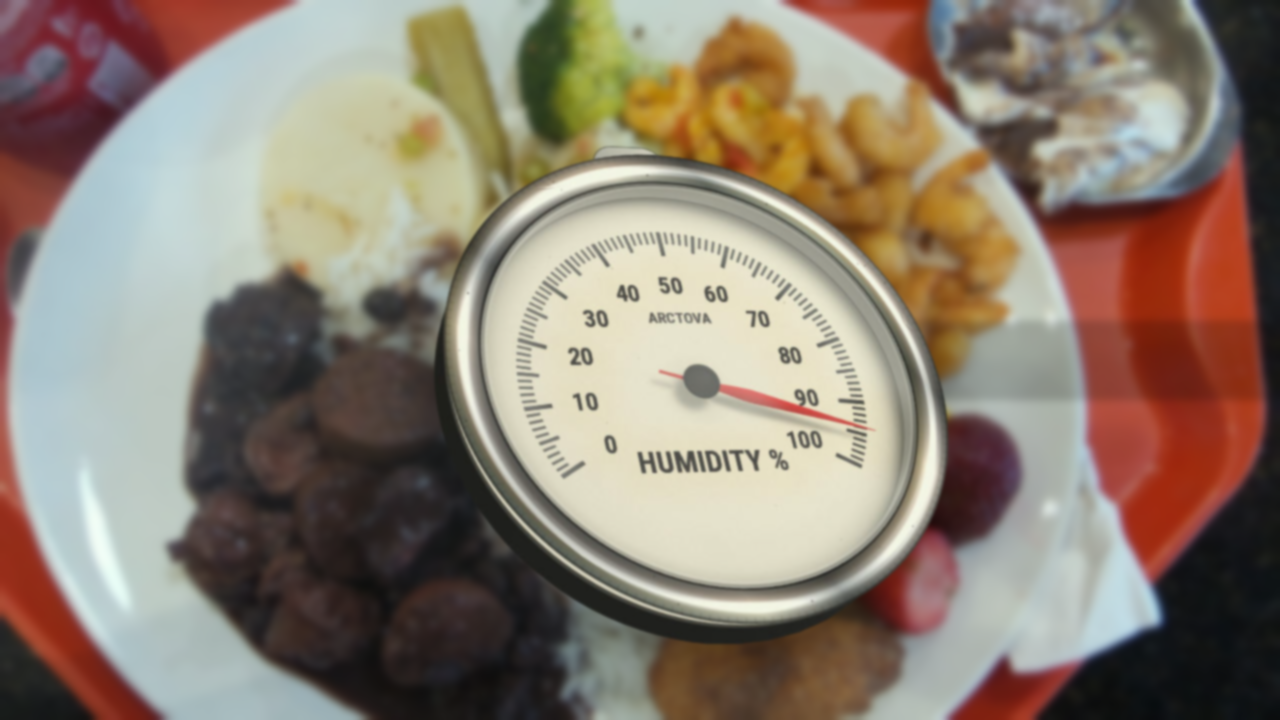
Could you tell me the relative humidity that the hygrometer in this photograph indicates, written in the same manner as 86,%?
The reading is 95,%
